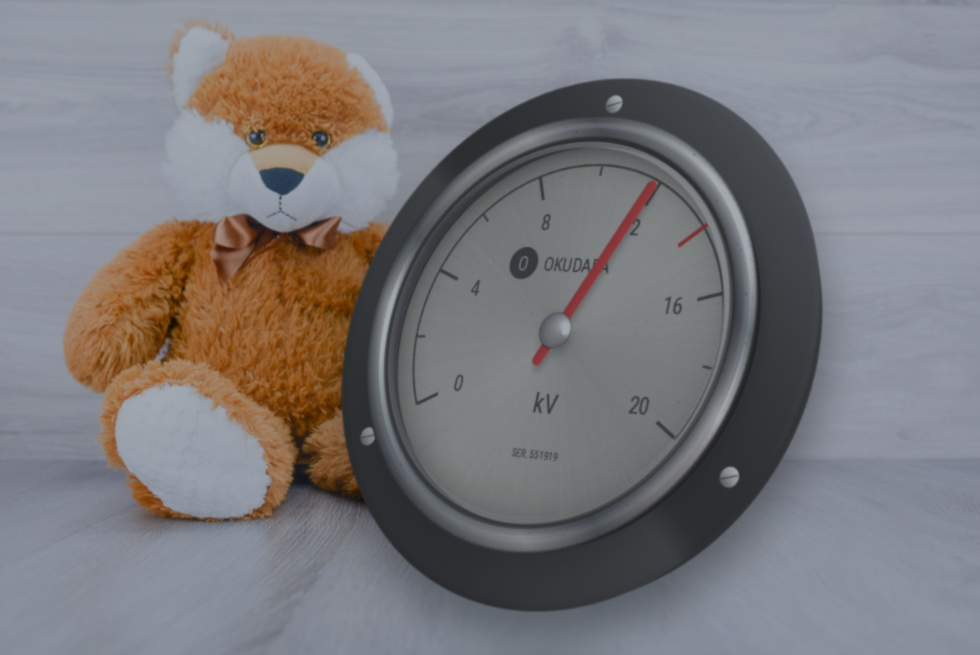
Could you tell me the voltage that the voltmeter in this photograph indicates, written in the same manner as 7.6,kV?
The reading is 12,kV
